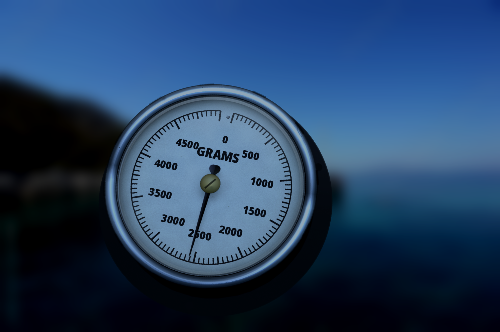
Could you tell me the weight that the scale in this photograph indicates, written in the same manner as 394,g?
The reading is 2550,g
